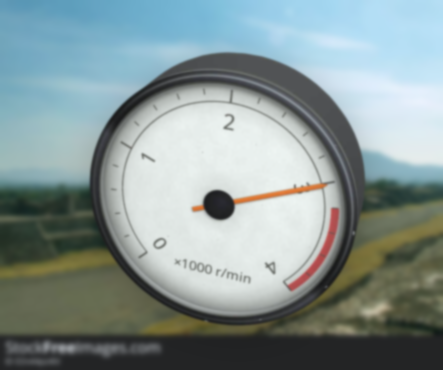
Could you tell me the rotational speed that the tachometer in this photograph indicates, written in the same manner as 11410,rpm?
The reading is 3000,rpm
